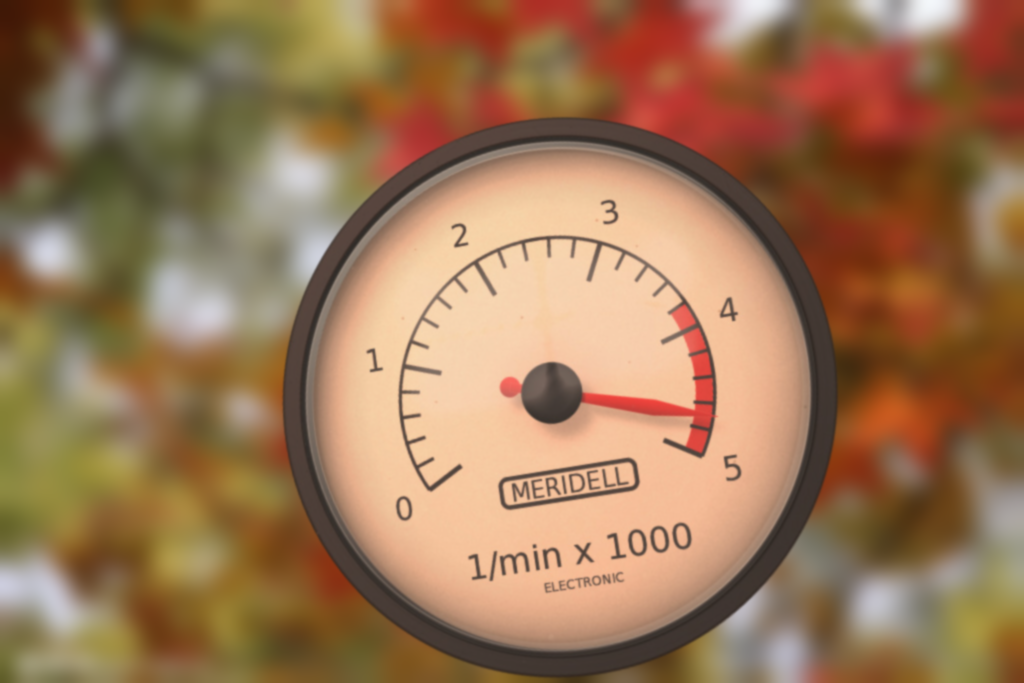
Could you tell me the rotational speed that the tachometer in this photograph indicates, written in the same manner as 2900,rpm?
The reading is 4700,rpm
